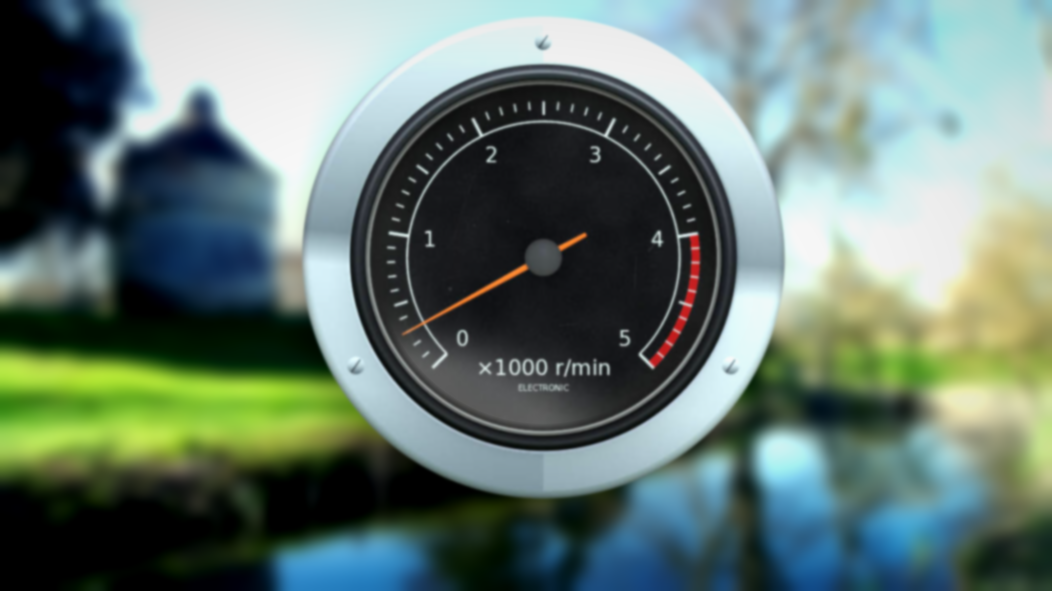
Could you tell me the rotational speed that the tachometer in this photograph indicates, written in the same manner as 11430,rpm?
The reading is 300,rpm
